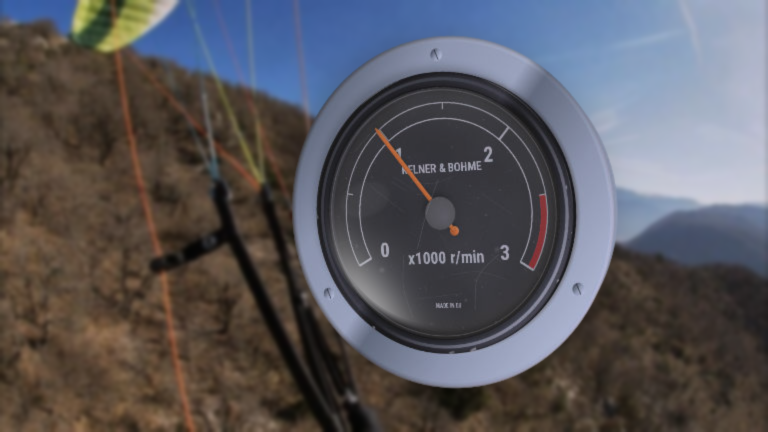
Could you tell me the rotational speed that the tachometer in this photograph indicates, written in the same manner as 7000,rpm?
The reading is 1000,rpm
